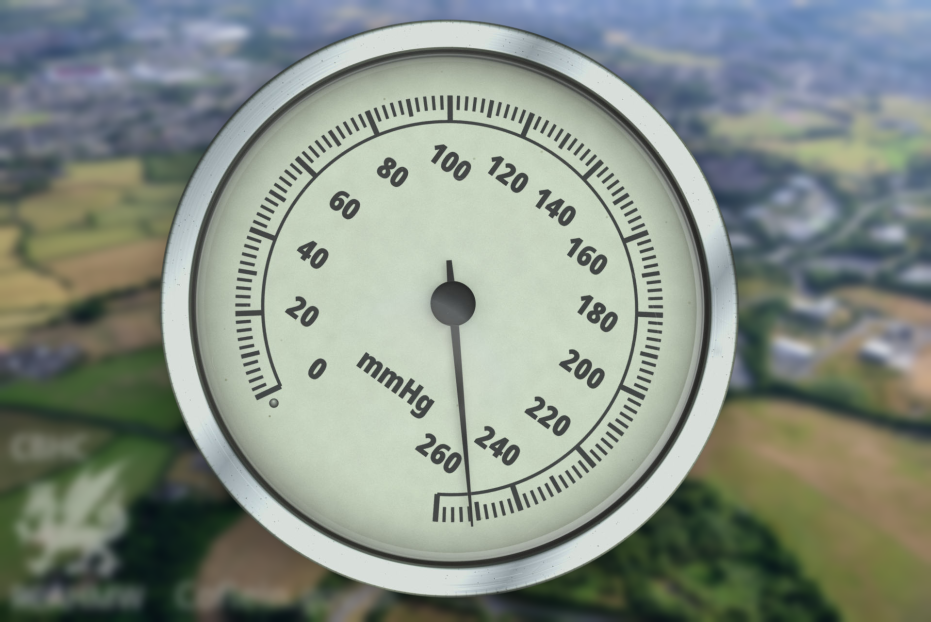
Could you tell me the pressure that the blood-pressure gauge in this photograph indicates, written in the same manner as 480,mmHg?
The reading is 252,mmHg
